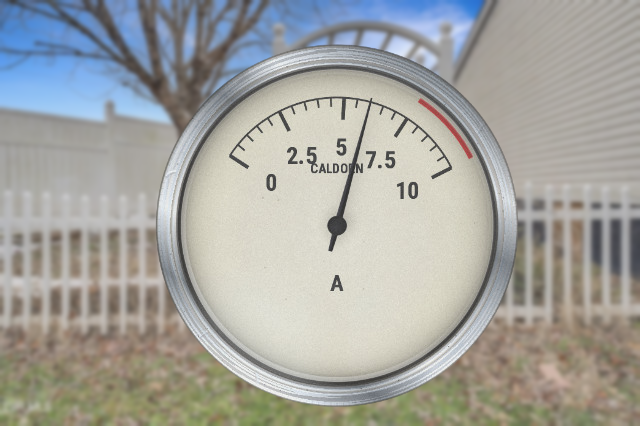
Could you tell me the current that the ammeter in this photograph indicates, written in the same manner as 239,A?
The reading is 6,A
